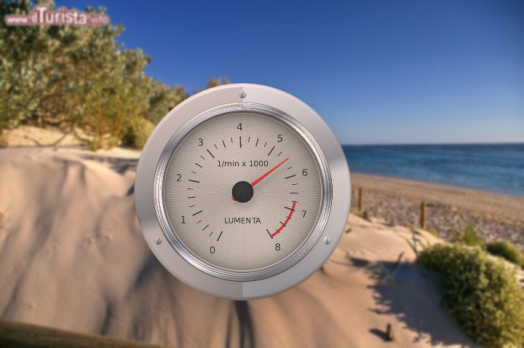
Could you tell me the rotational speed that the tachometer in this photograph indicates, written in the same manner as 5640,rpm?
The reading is 5500,rpm
